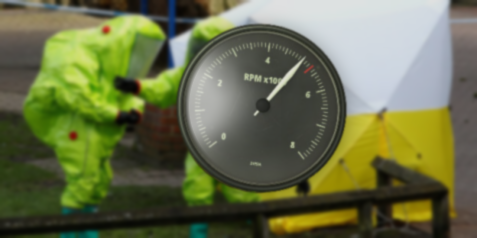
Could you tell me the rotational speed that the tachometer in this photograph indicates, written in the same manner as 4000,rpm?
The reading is 5000,rpm
